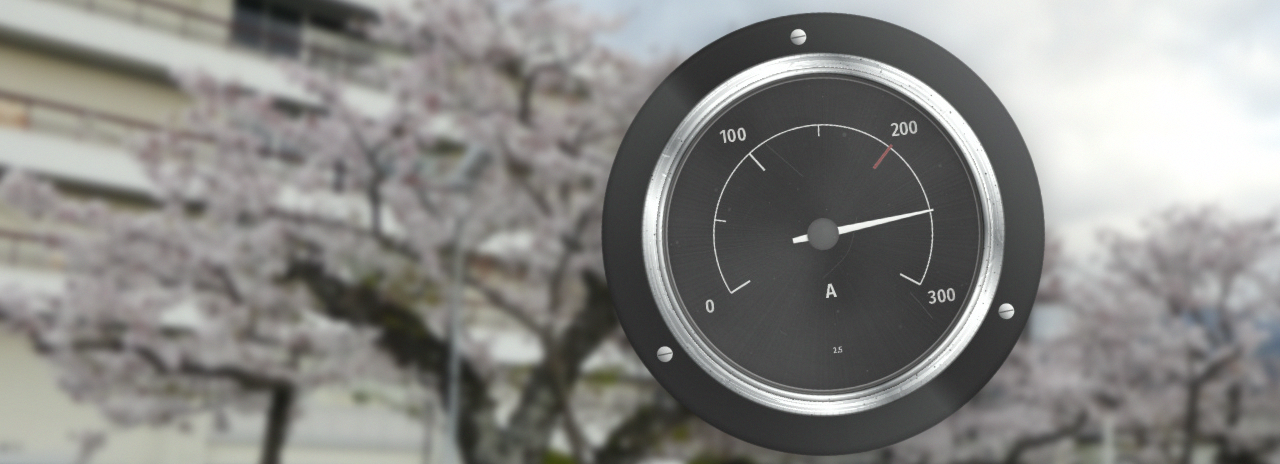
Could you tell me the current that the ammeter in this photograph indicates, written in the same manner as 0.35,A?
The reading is 250,A
